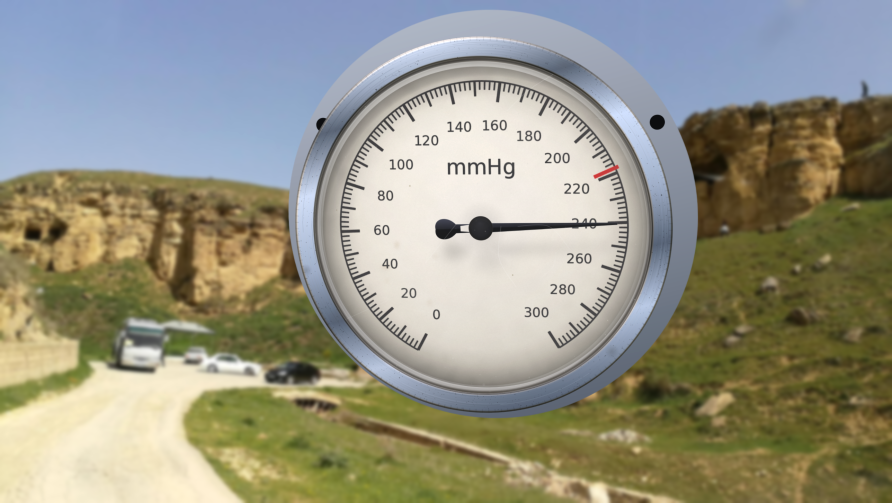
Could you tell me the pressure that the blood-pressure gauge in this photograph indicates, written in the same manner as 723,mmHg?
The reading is 240,mmHg
